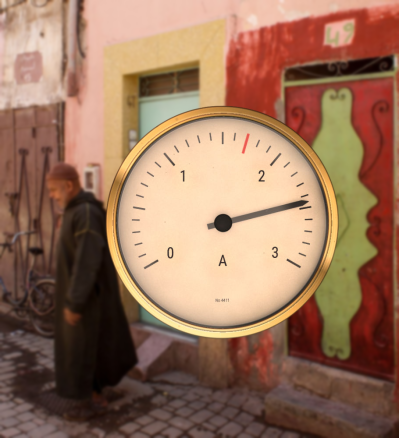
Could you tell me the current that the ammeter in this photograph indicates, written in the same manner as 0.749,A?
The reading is 2.45,A
